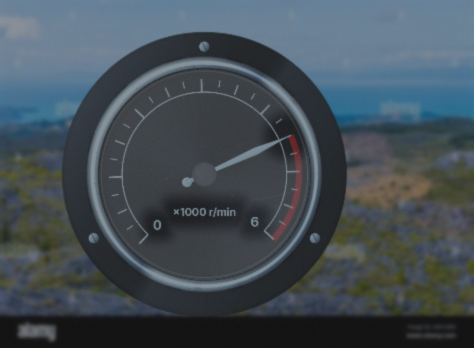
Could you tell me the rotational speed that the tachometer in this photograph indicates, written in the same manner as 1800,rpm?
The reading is 4500,rpm
